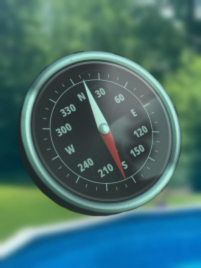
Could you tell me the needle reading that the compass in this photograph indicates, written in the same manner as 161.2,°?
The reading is 190,°
